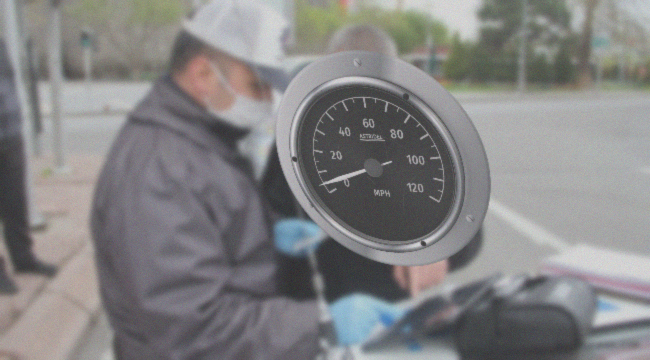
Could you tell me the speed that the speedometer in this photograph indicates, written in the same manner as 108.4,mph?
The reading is 5,mph
